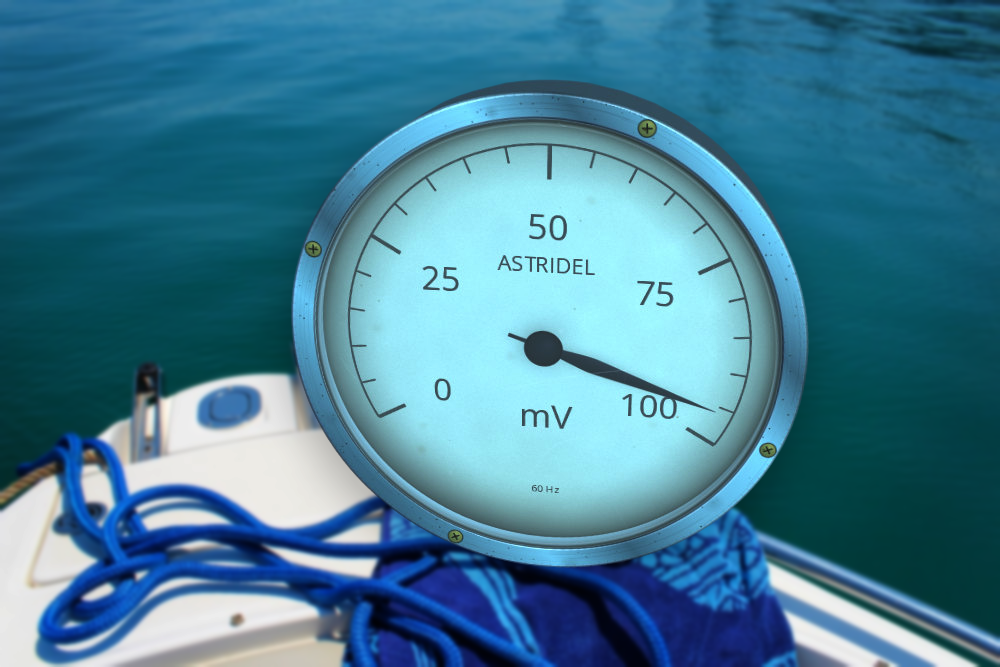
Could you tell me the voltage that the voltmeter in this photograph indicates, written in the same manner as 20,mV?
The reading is 95,mV
